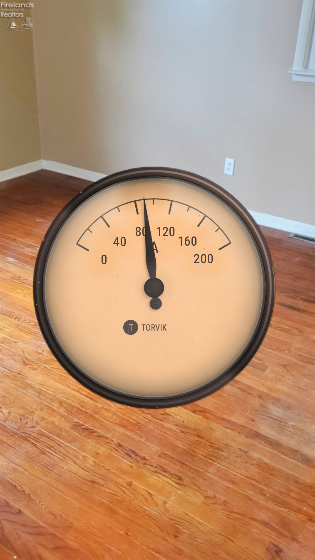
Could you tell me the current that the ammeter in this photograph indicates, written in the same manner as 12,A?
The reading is 90,A
